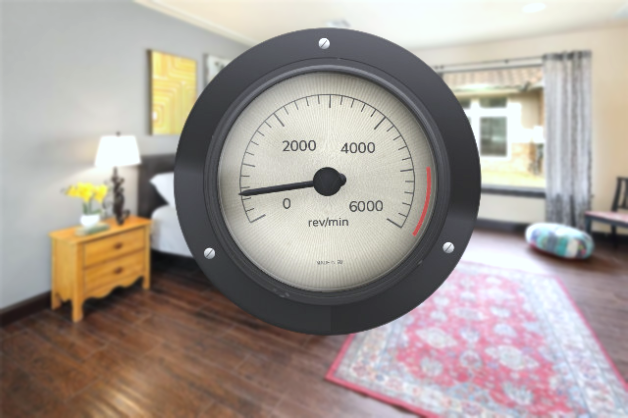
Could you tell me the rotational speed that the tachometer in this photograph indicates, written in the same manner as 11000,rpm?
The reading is 500,rpm
